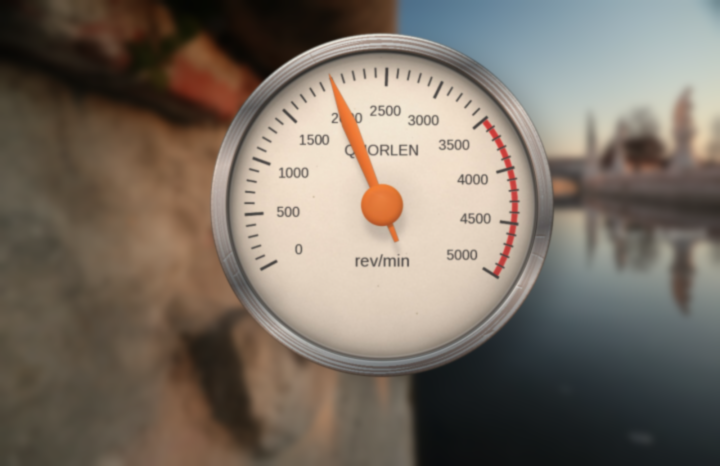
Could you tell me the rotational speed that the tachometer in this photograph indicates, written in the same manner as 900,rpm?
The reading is 2000,rpm
